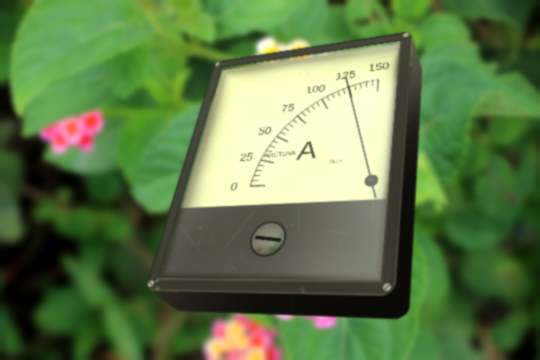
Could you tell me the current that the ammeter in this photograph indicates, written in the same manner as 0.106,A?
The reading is 125,A
